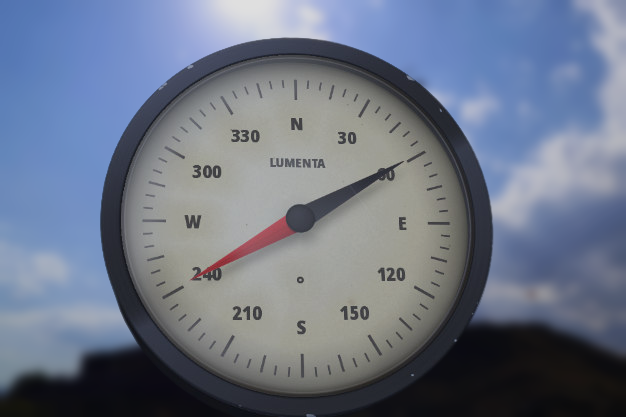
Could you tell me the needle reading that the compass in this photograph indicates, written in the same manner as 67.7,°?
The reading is 240,°
